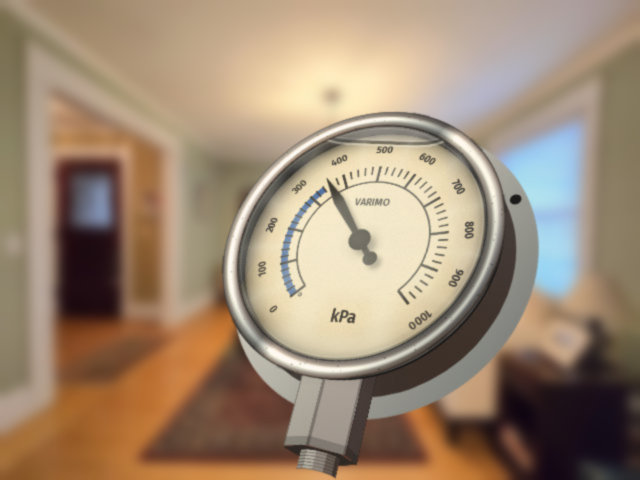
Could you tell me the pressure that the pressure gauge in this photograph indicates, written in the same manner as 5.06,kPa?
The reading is 360,kPa
